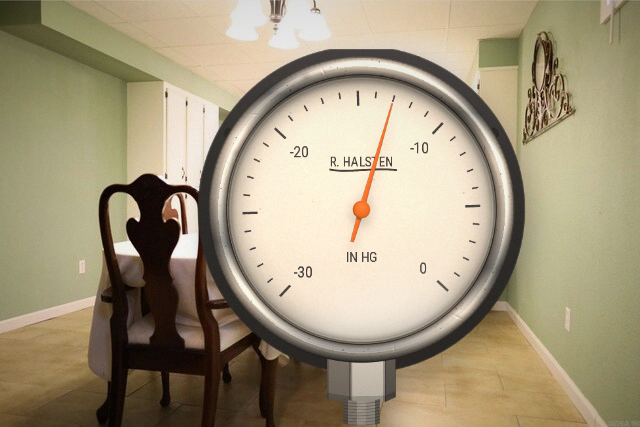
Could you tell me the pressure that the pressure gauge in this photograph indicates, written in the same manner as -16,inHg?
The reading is -13,inHg
